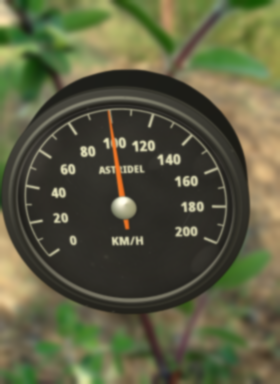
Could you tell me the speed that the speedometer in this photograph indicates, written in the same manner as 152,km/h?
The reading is 100,km/h
